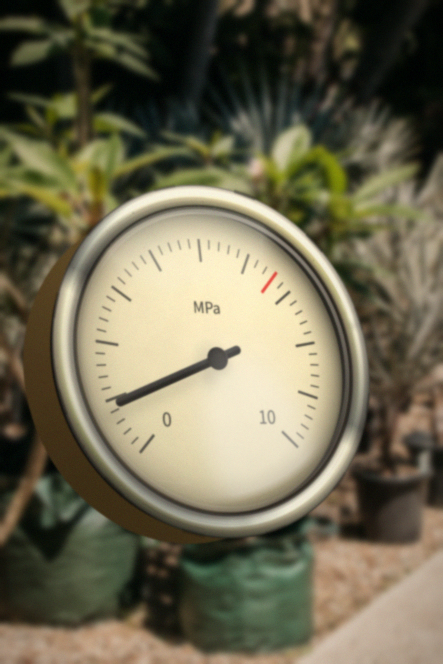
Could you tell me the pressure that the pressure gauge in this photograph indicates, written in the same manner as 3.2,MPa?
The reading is 0.9,MPa
